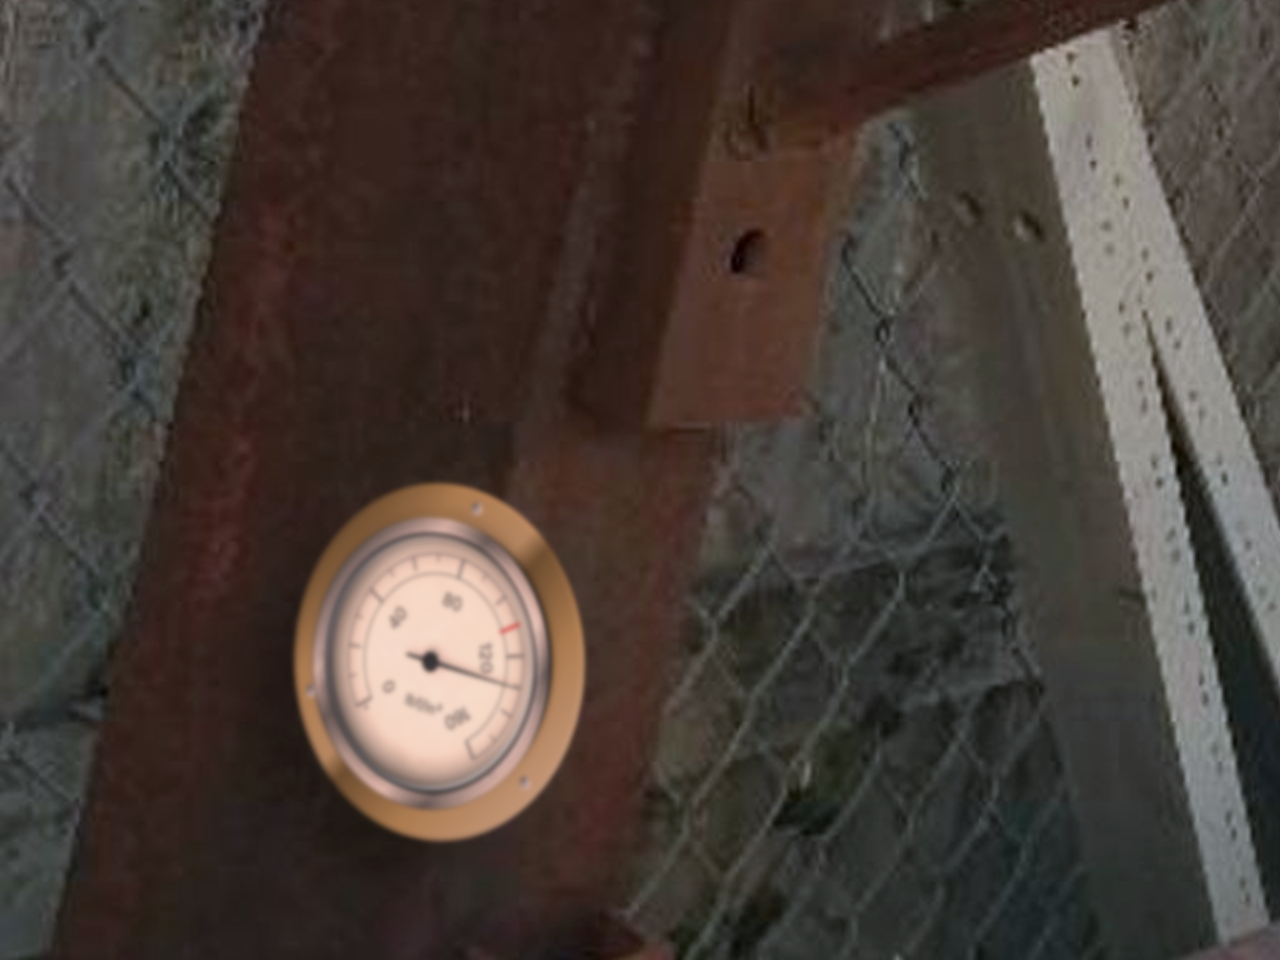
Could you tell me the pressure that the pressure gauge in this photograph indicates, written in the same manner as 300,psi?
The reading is 130,psi
